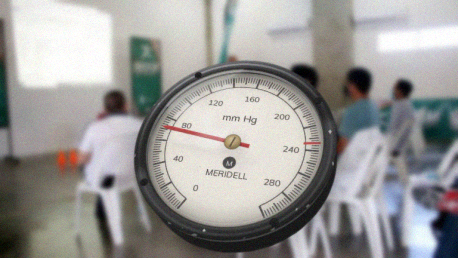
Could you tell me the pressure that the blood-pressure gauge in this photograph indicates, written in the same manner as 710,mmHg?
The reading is 70,mmHg
